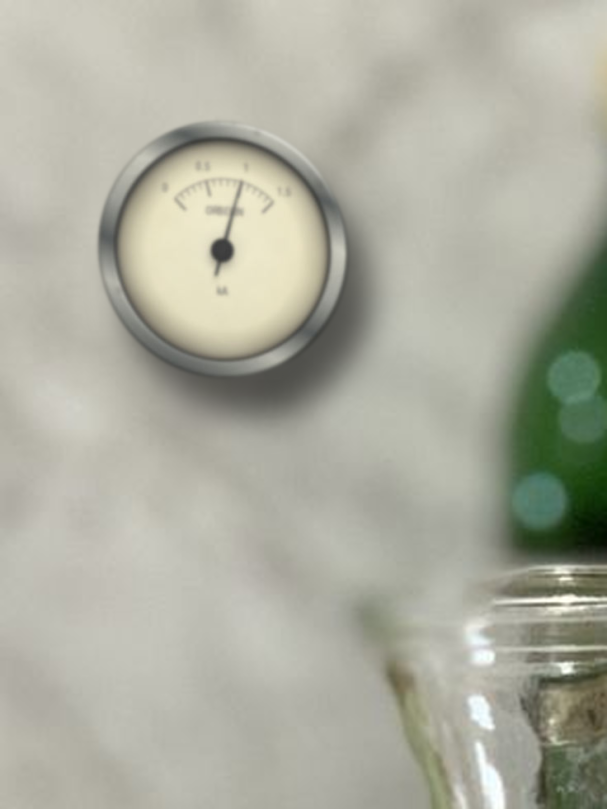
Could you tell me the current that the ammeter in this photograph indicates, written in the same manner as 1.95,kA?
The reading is 1,kA
